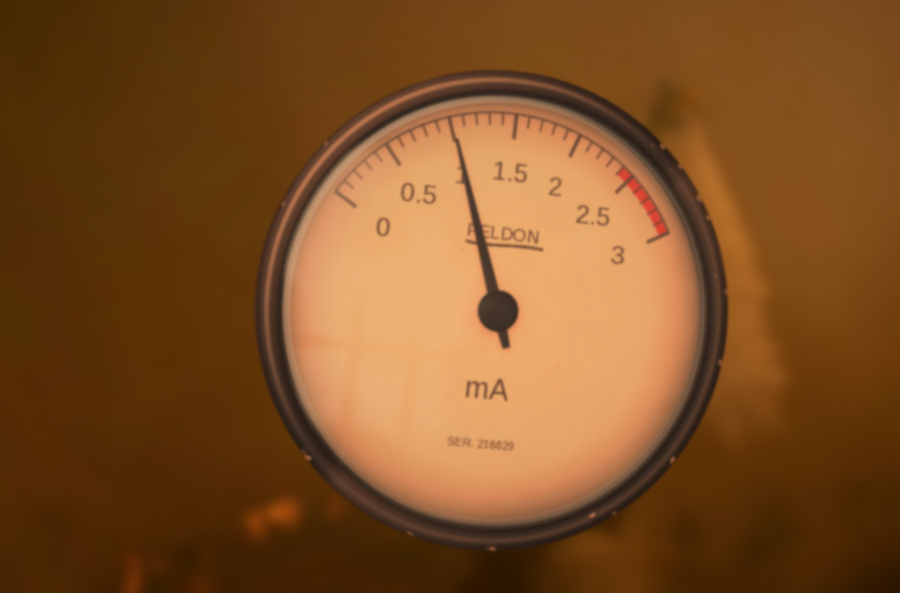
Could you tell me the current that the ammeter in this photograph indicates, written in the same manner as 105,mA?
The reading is 1,mA
